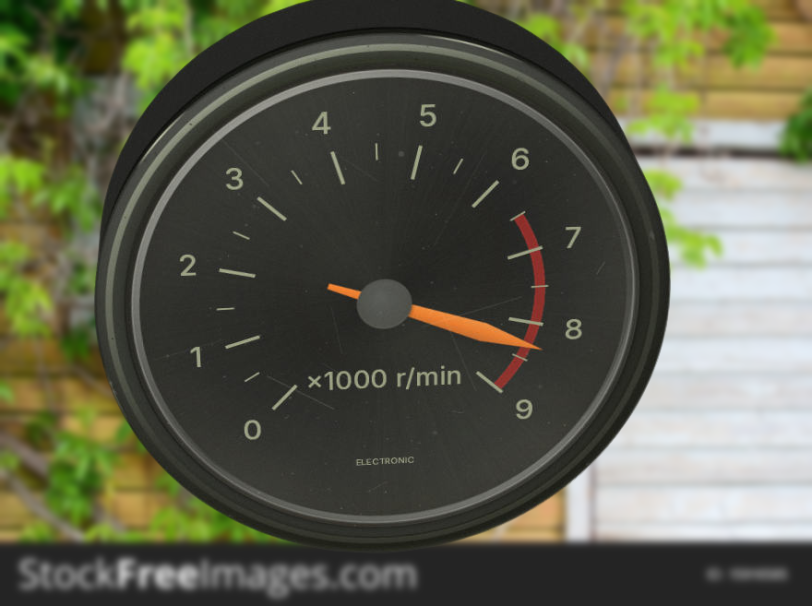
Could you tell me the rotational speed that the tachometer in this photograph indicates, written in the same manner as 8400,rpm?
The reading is 8250,rpm
